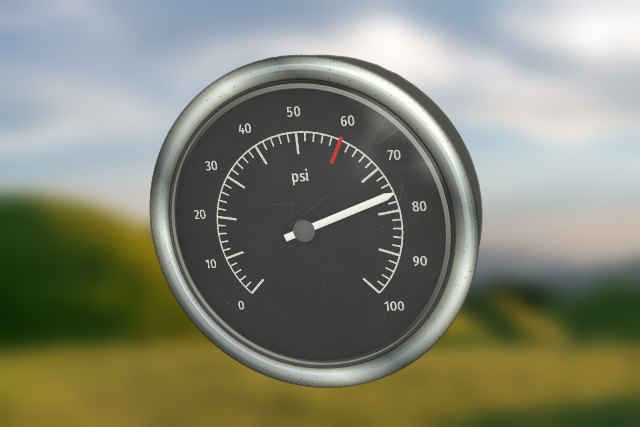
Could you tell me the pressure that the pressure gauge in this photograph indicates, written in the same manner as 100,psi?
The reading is 76,psi
